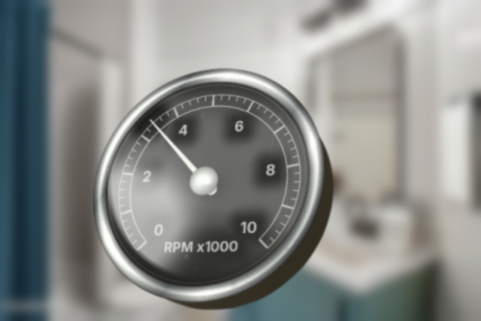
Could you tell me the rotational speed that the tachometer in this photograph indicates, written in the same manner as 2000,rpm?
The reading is 3400,rpm
